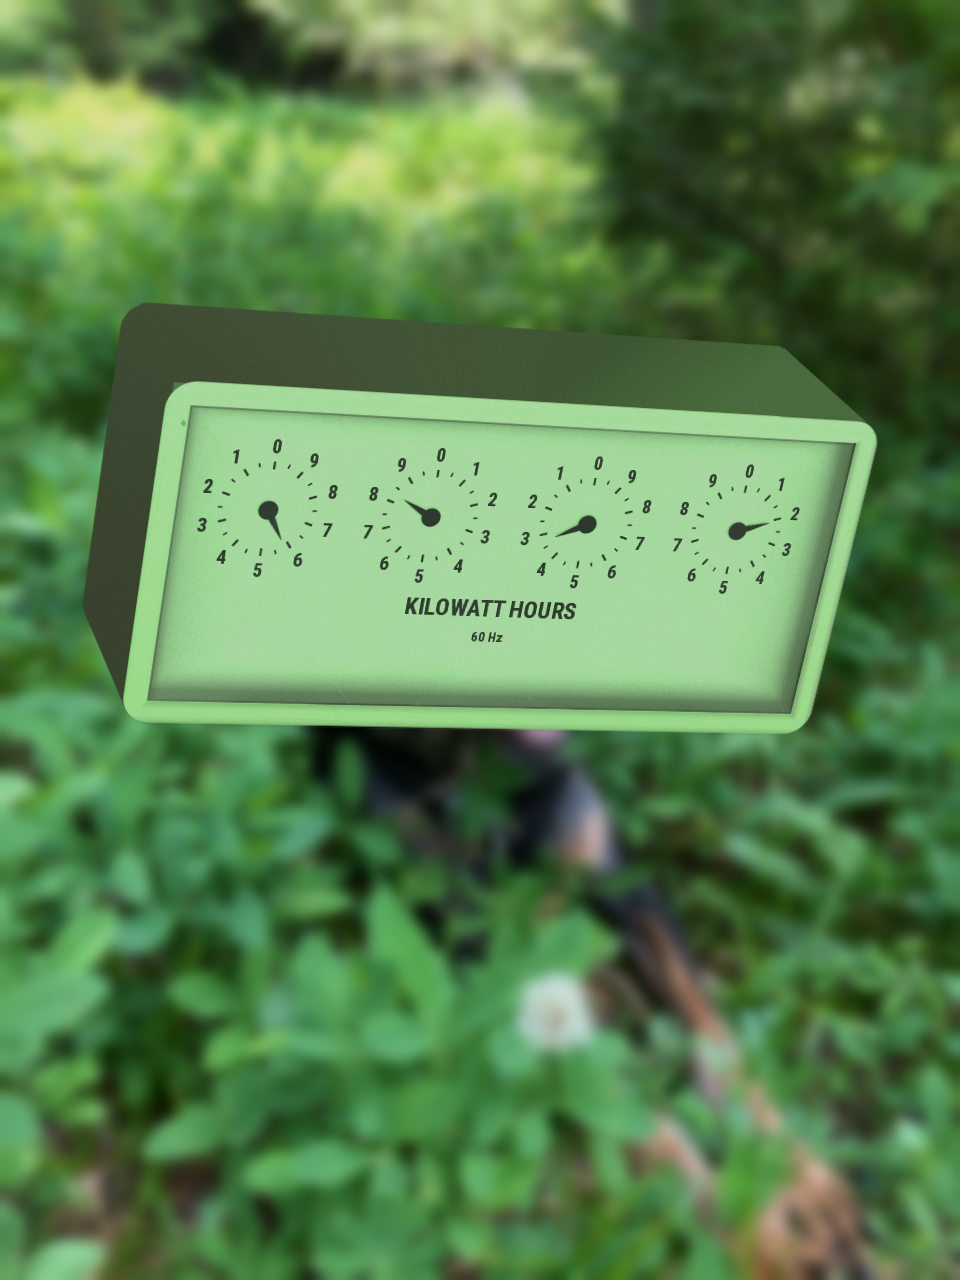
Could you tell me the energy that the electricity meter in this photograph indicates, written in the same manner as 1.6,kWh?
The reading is 5832,kWh
